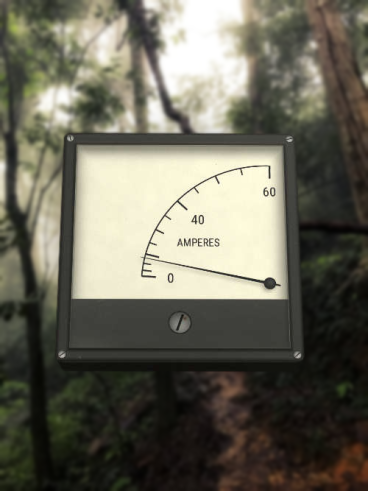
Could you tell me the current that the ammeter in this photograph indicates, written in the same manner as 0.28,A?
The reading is 17.5,A
